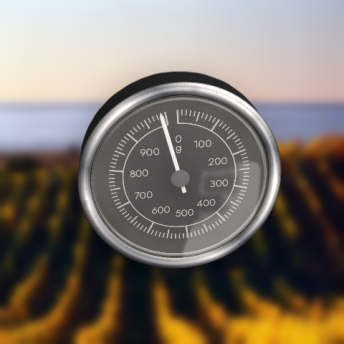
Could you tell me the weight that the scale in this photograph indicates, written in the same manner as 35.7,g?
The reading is 990,g
